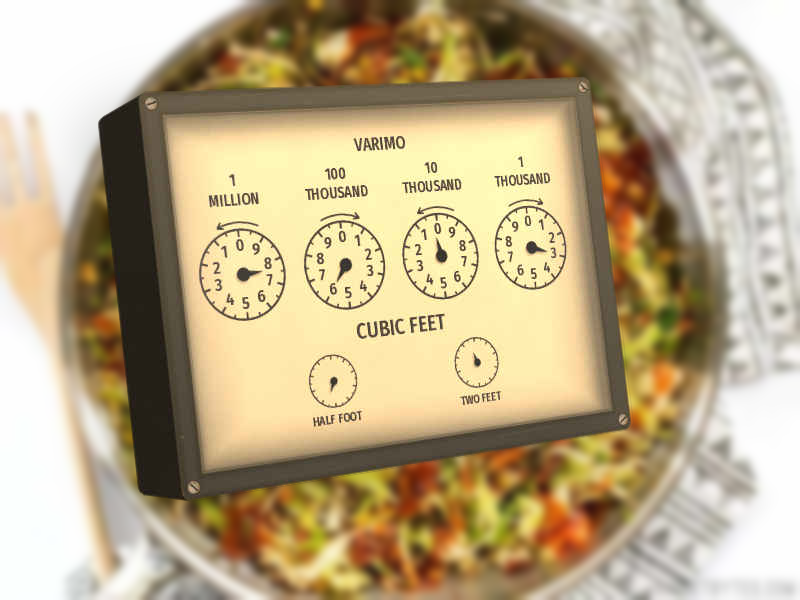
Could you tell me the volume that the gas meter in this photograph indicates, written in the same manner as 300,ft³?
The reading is 760300,ft³
